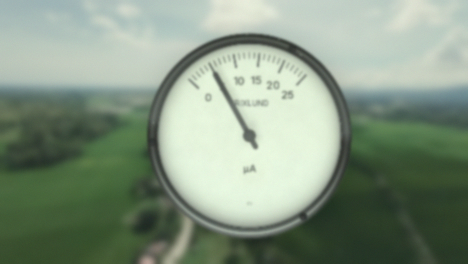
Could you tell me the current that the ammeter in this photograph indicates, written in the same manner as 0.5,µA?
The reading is 5,µA
